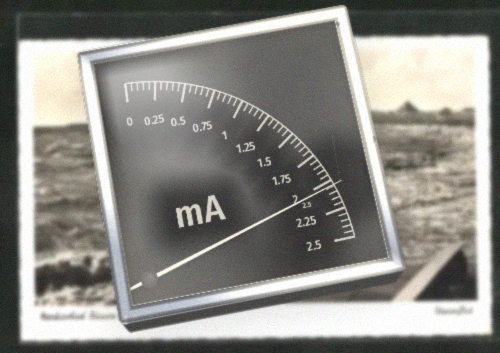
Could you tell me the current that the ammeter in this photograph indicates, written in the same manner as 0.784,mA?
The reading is 2.05,mA
